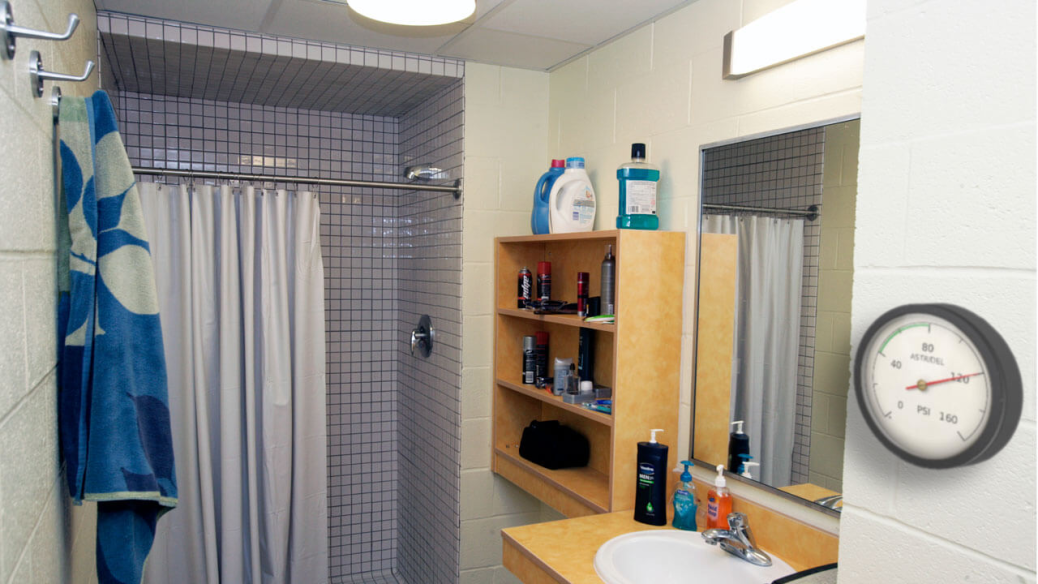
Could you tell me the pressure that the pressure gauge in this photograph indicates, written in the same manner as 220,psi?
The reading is 120,psi
